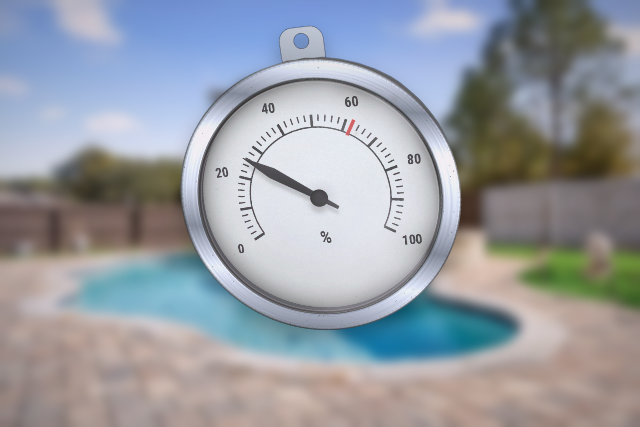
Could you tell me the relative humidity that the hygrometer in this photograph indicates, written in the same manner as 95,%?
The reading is 26,%
